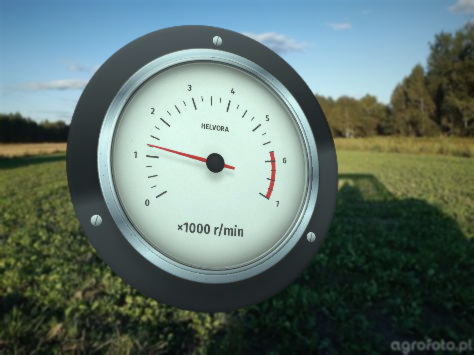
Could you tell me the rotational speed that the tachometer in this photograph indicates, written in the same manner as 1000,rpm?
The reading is 1250,rpm
